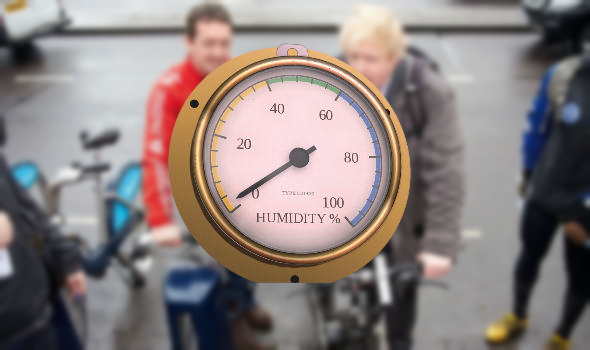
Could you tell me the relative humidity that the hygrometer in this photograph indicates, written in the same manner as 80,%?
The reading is 2,%
